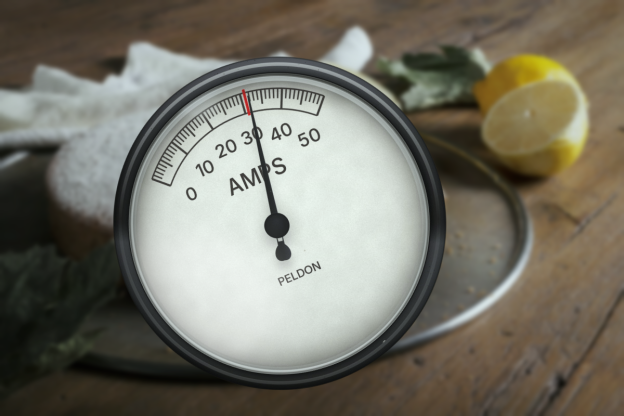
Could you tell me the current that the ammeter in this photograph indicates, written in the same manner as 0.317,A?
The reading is 32,A
